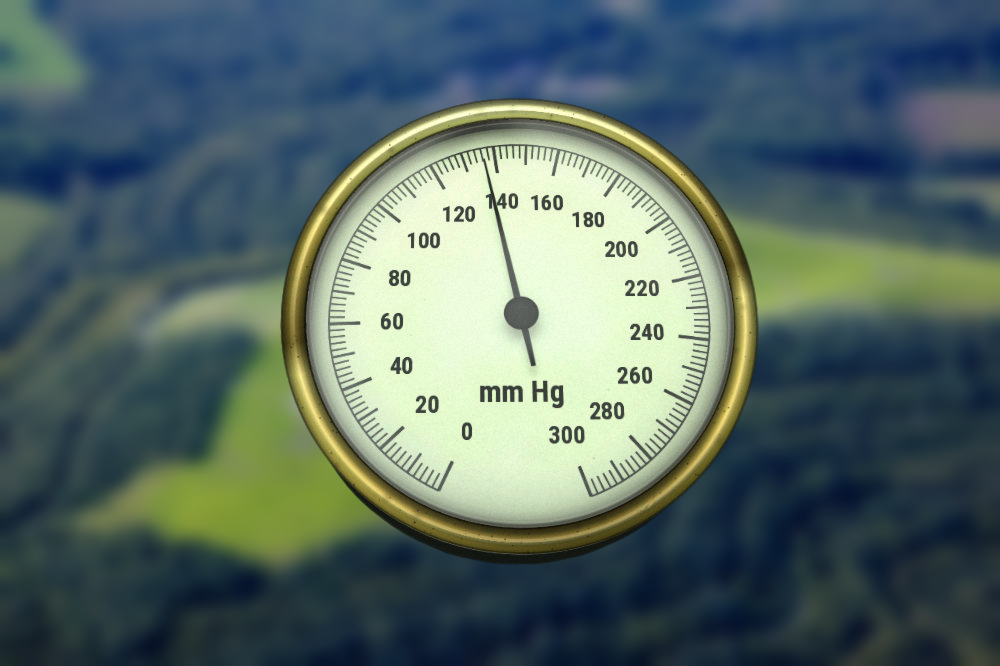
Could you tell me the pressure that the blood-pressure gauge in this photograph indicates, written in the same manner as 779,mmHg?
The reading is 136,mmHg
